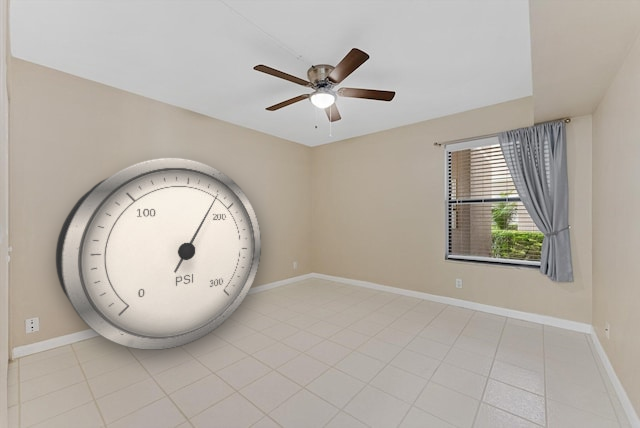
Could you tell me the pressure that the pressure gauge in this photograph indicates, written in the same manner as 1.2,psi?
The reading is 180,psi
